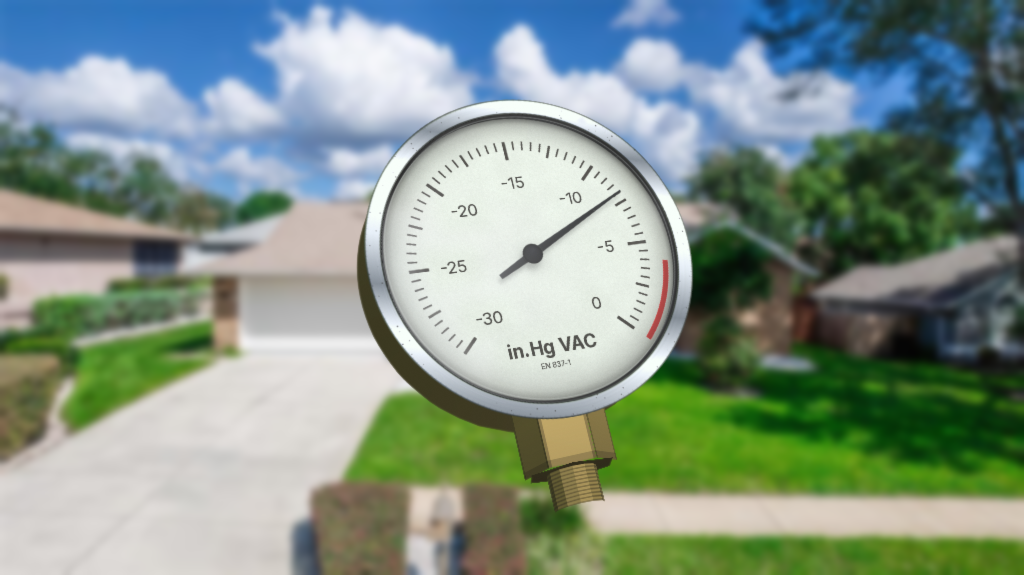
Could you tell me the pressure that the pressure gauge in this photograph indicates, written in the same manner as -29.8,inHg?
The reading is -8,inHg
